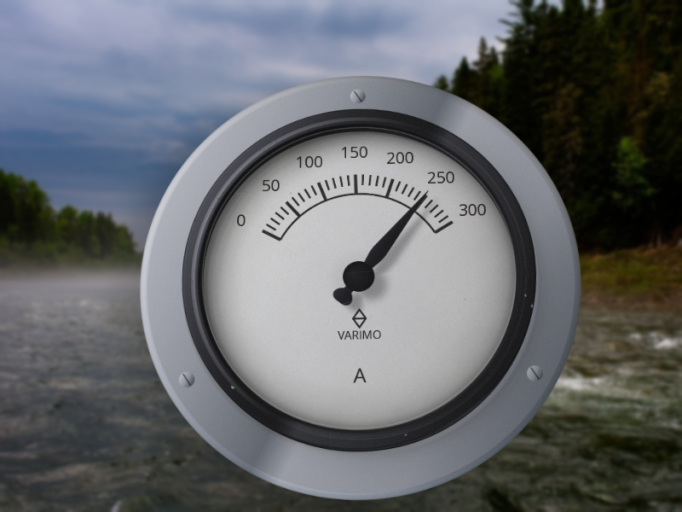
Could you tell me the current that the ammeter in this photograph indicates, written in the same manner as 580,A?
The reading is 250,A
